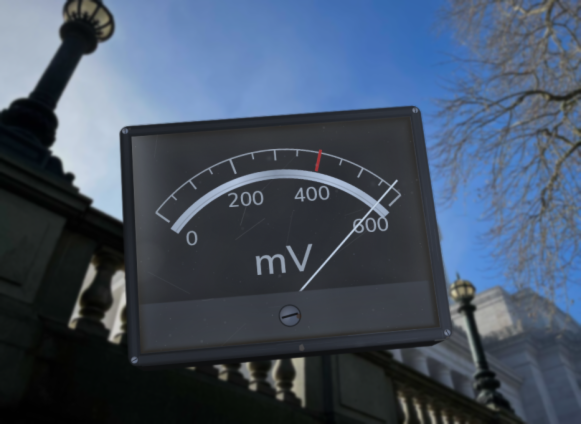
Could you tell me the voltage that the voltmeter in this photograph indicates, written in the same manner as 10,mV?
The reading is 575,mV
